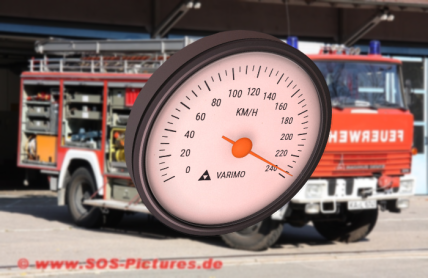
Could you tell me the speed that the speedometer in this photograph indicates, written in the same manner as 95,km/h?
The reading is 235,km/h
